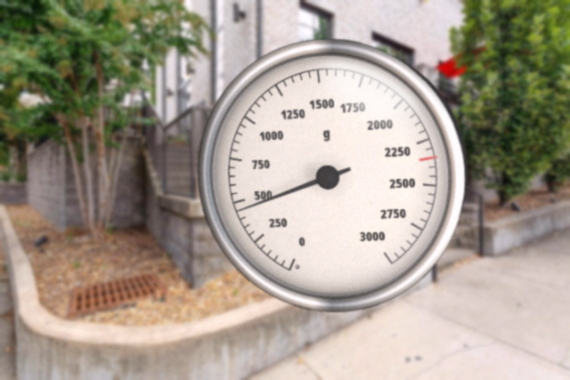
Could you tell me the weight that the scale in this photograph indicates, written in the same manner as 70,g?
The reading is 450,g
